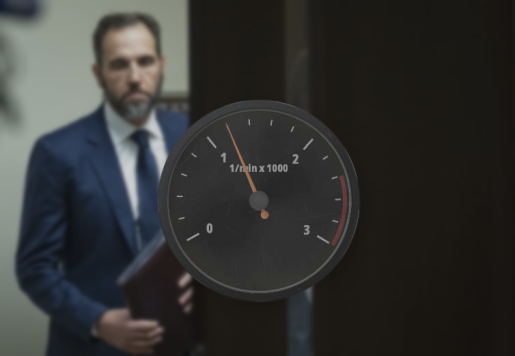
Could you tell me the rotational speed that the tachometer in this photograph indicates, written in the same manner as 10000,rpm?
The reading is 1200,rpm
